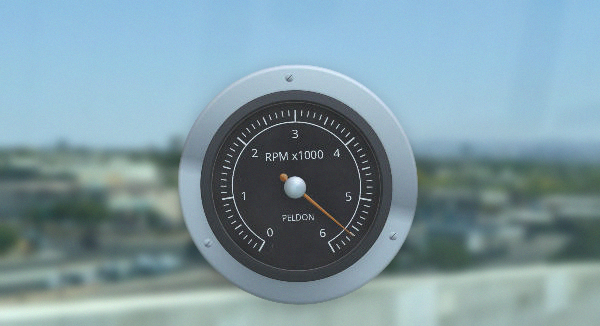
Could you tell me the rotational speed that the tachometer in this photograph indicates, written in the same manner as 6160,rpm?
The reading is 5600,rpm
